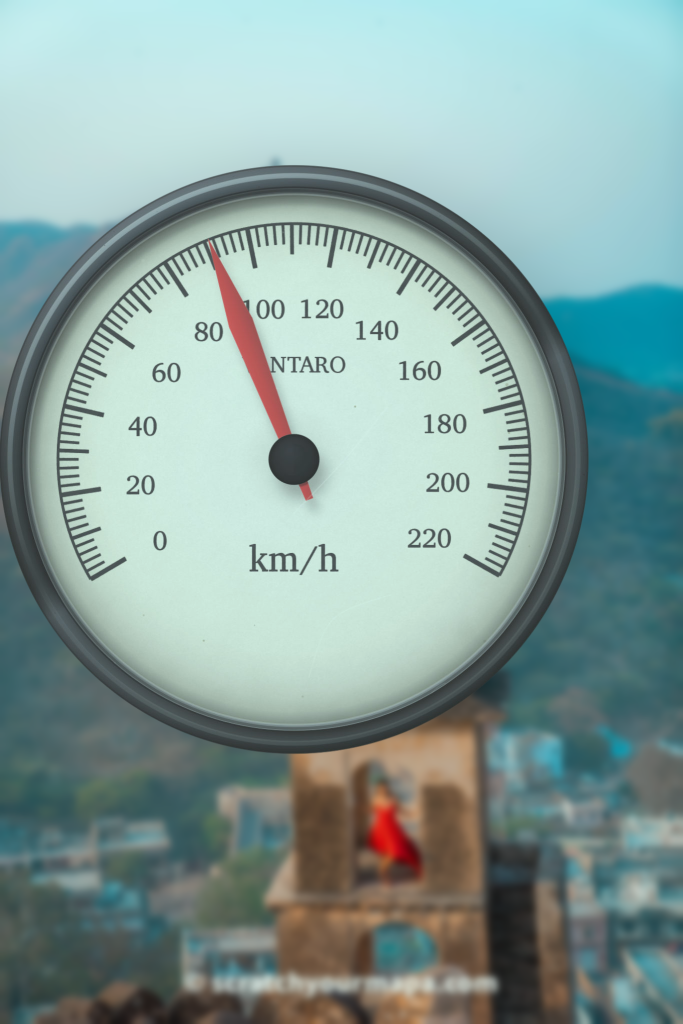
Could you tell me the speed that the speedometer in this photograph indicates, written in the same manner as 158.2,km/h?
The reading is 91,km/h
